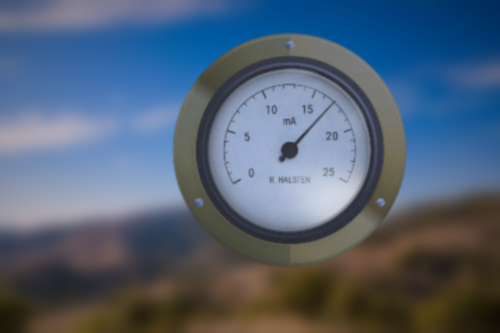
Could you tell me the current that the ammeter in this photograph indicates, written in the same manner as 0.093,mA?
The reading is 17,mA
